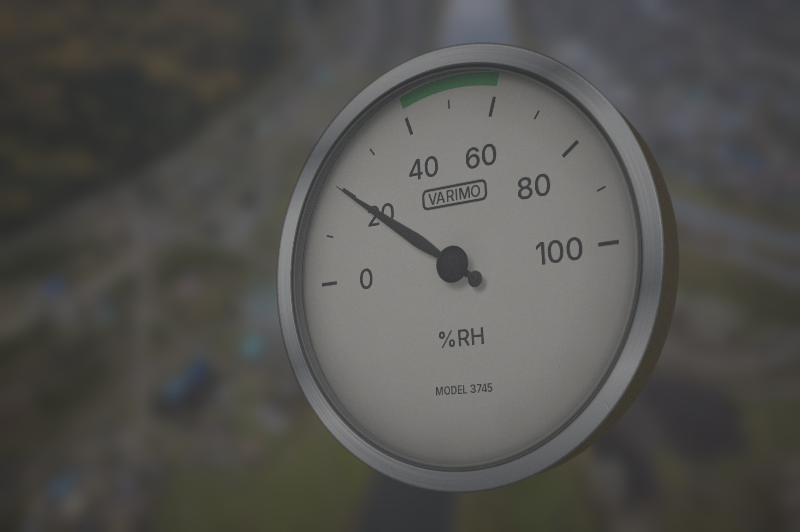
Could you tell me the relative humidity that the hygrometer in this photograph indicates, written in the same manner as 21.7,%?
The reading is 20,%
